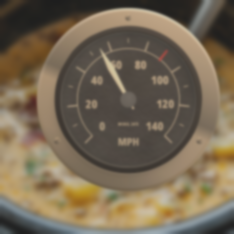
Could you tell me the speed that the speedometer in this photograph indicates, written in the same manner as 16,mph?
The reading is 55,mph
